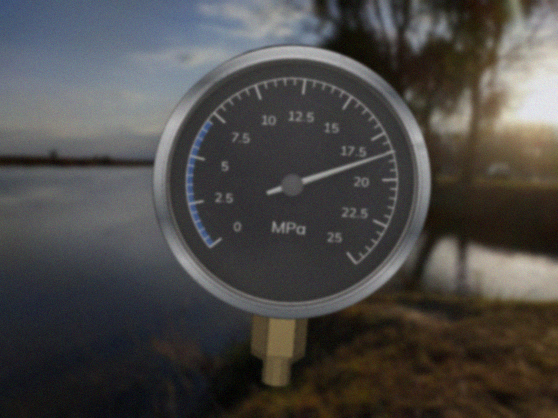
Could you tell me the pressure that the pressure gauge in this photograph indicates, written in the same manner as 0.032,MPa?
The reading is 18.5,MPa
